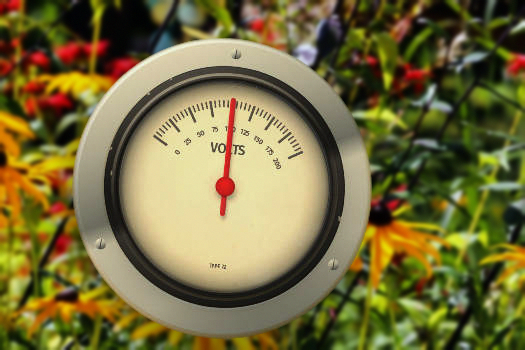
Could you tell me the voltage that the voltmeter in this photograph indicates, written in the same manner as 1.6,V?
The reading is 100,V
